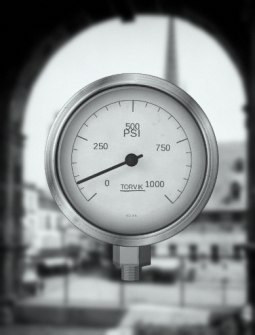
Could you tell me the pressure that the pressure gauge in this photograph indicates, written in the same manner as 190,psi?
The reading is 75,psi
